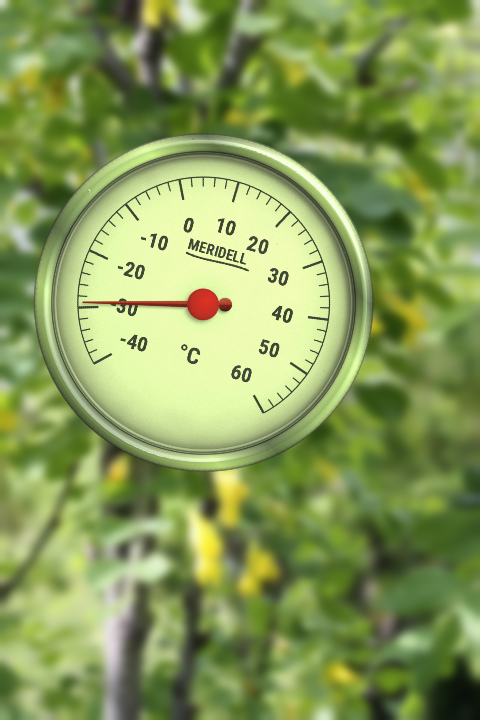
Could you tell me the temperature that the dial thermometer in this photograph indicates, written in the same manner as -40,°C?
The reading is -29,°C
